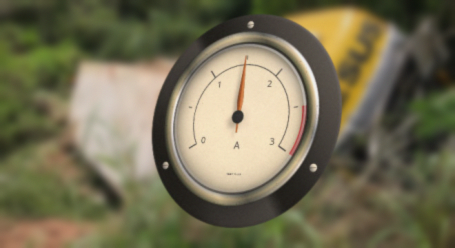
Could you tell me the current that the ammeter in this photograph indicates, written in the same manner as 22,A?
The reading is 1.5,A
